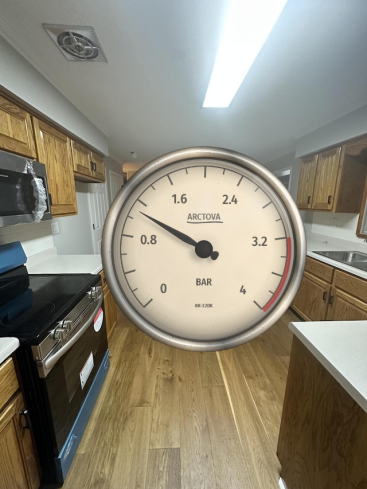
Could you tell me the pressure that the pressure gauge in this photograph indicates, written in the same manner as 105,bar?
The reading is 1.1,bar
